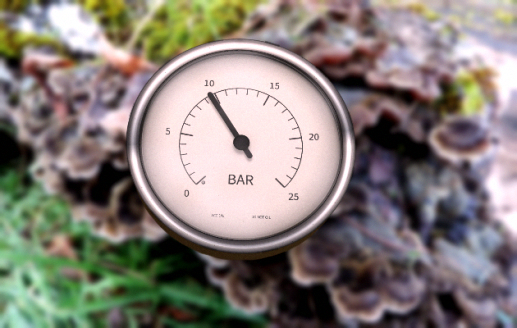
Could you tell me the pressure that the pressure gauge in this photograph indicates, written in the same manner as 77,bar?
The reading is 9.5,bar
